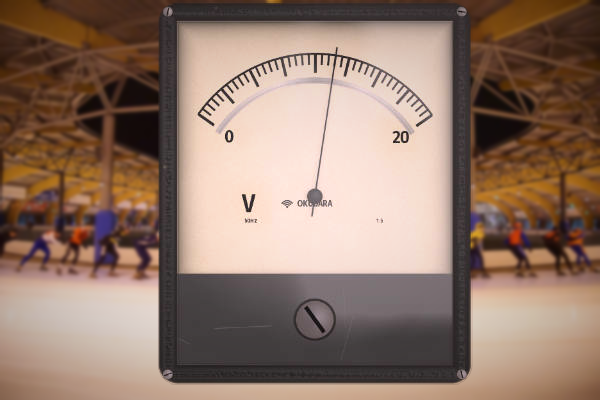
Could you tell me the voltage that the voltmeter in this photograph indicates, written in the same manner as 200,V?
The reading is 11.5,V
